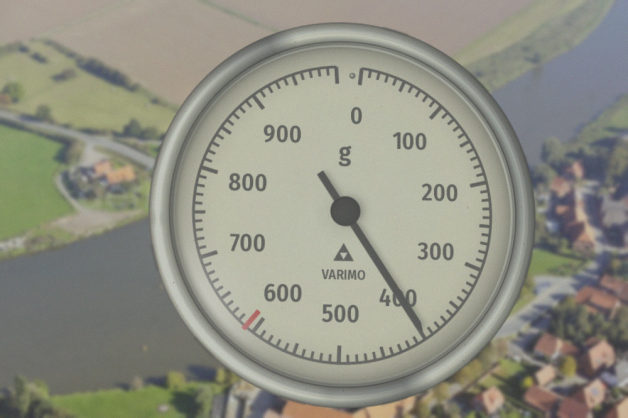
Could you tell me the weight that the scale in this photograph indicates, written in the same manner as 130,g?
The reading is 400,g
